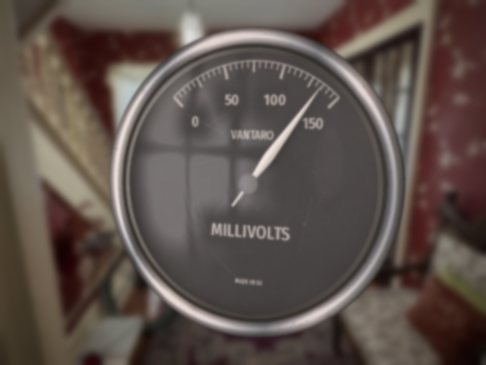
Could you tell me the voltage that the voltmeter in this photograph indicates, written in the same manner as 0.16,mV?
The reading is 135,mV
